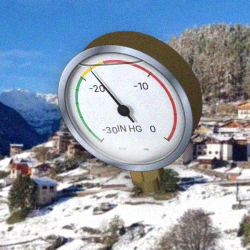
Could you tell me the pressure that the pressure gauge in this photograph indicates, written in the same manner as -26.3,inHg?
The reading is -18,inHg
